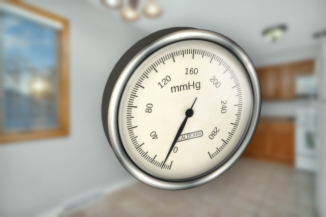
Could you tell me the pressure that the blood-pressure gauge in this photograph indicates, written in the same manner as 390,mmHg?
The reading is 10,mmHg
